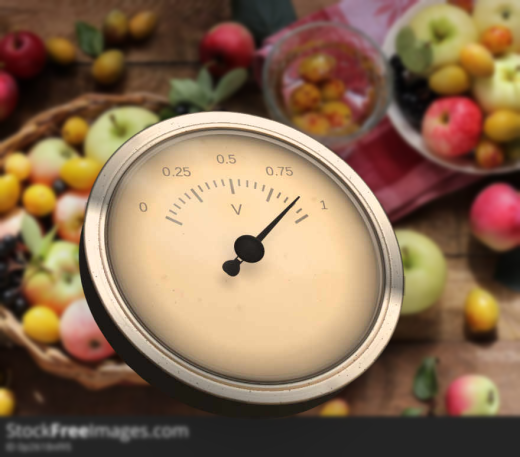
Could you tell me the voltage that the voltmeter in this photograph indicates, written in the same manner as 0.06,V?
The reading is 0.9,V
